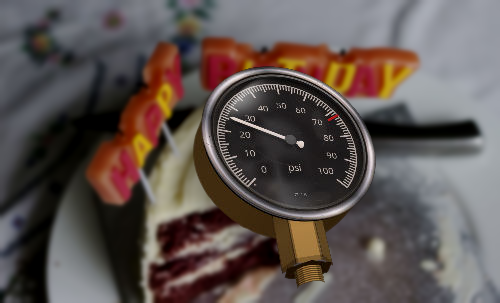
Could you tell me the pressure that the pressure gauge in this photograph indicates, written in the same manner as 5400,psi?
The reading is 25,psi
